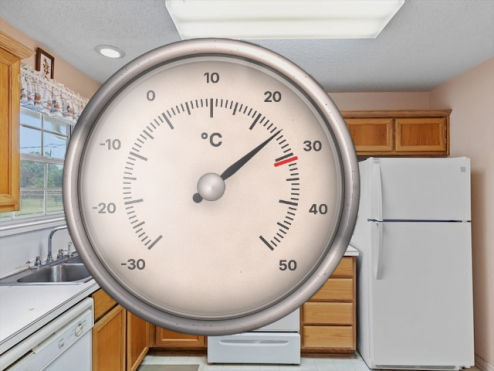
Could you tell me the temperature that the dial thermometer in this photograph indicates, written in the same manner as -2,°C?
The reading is 25,°C
